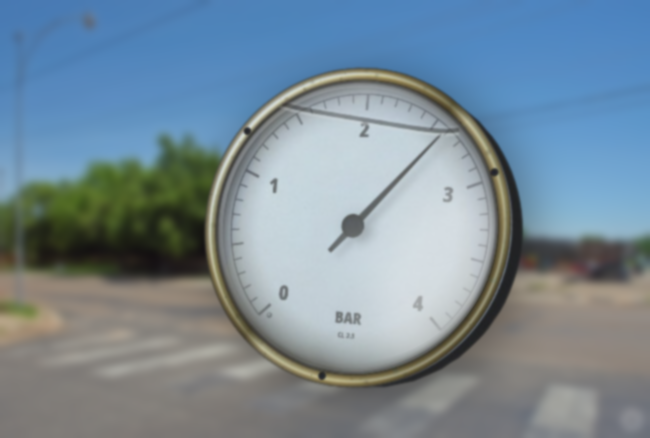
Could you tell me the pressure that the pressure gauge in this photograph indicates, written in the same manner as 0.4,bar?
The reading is 2.6,bar
